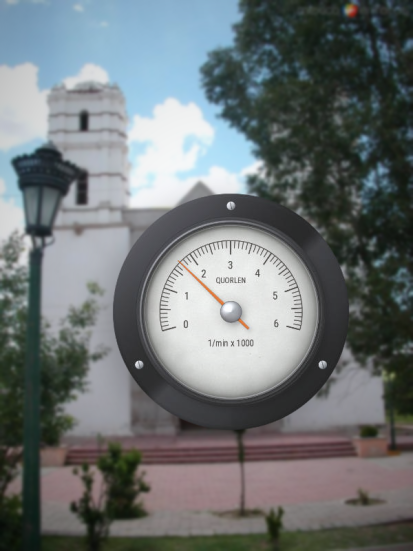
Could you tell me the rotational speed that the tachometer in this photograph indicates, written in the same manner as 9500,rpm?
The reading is 1700,rpm
